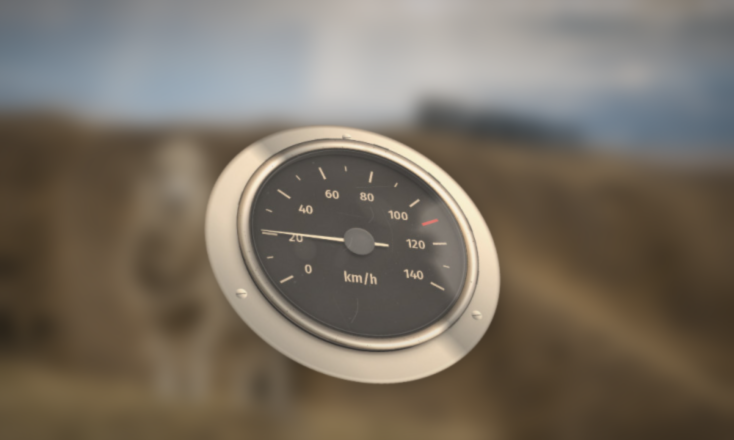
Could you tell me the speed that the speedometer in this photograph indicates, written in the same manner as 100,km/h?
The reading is 20,km/h
